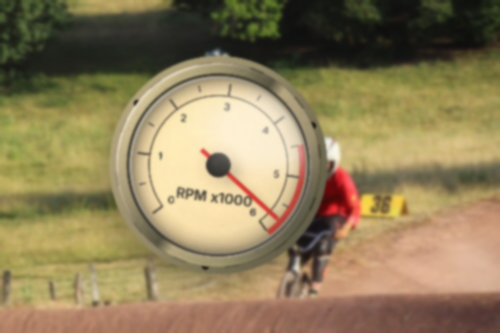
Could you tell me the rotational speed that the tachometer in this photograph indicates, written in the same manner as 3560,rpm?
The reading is 5750,rpm
